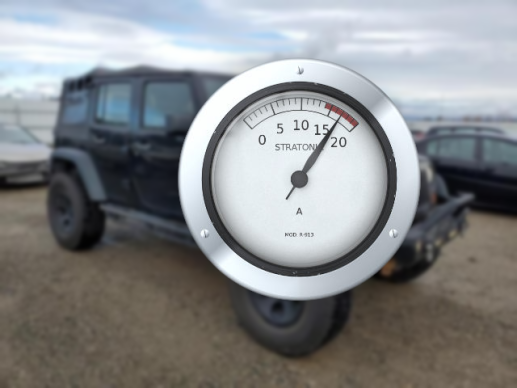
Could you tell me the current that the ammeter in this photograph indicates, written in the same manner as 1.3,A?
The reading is 17,A
